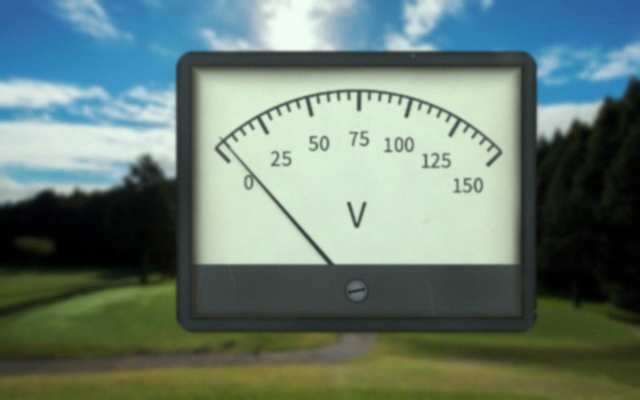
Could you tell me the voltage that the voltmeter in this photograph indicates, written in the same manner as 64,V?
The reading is 5,V
